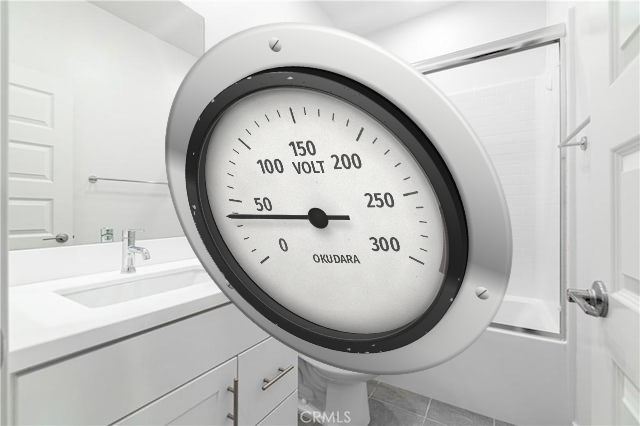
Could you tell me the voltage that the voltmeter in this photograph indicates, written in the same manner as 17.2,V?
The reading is 40,V
